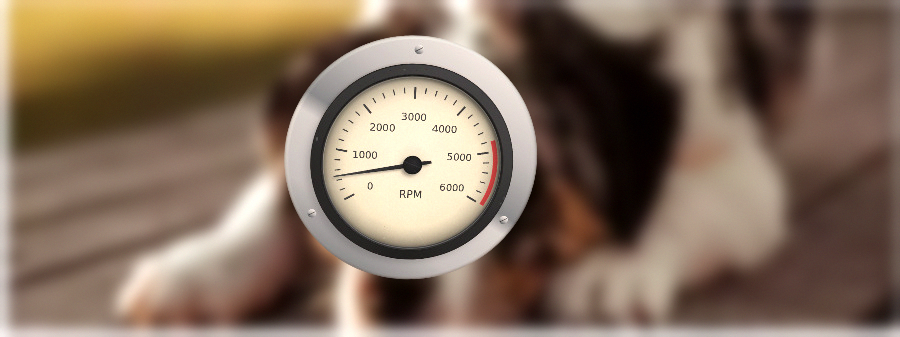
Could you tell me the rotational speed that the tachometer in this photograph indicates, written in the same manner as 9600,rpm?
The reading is 500,rpm
